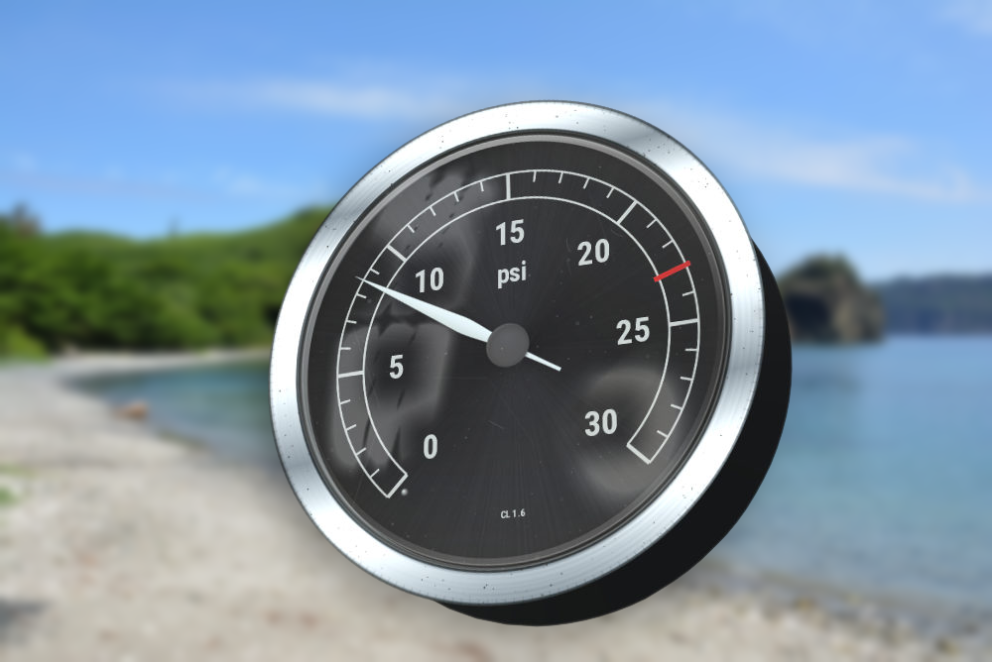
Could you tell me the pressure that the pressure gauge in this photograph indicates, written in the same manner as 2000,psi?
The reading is 8.5,psi
